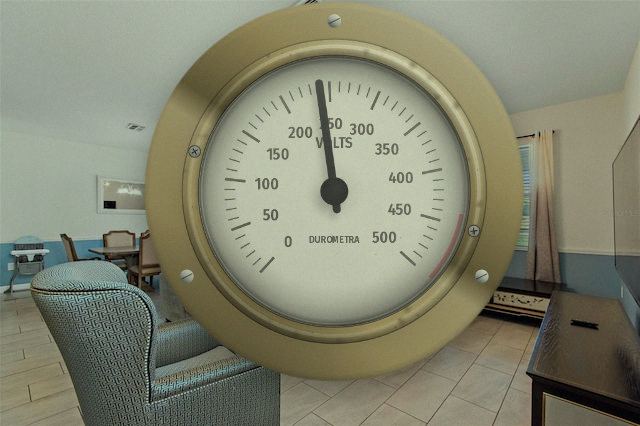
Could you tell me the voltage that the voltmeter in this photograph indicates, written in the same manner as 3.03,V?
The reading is 240,V
